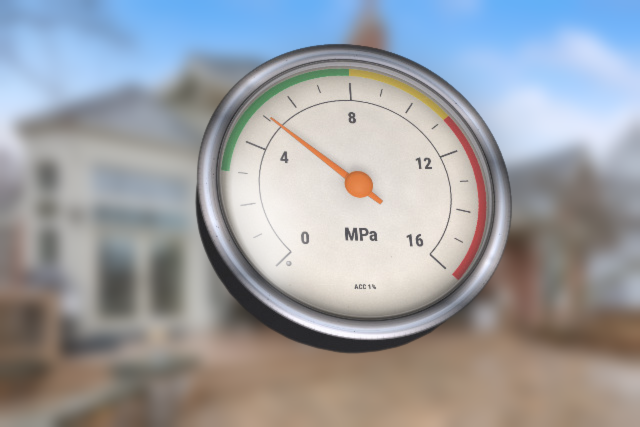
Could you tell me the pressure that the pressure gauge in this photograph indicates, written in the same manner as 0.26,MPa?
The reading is 5,MPa
